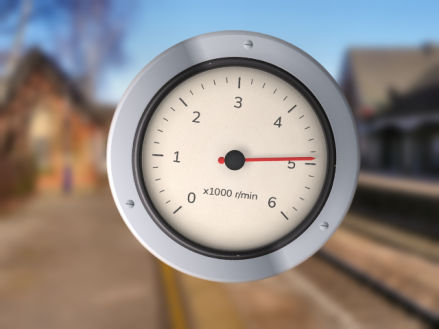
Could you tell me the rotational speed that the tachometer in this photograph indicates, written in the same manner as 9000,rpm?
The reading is 4900,rpm
